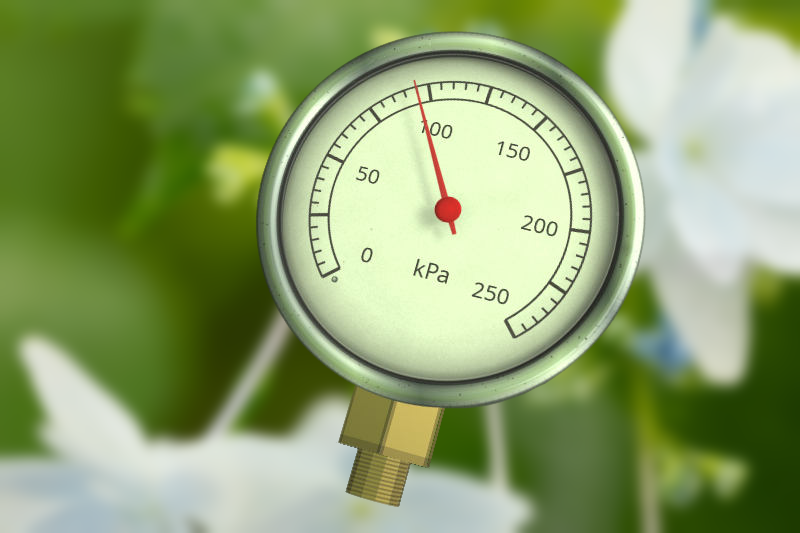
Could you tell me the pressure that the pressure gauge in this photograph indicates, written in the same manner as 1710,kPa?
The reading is 95,kPa
